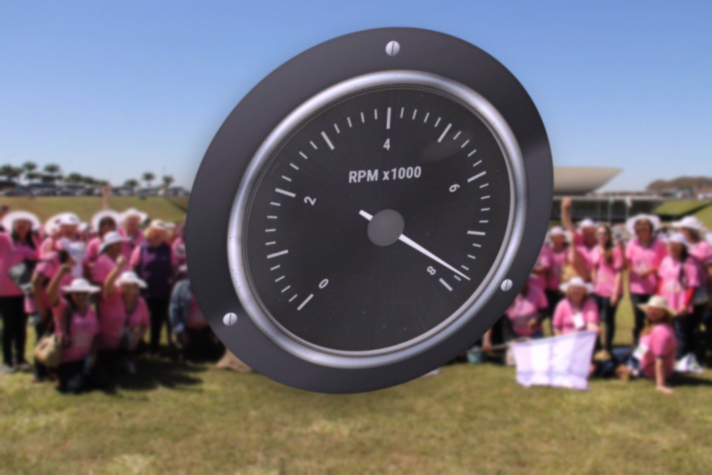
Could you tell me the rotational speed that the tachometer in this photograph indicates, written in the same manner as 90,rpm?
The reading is 7700,rpm
